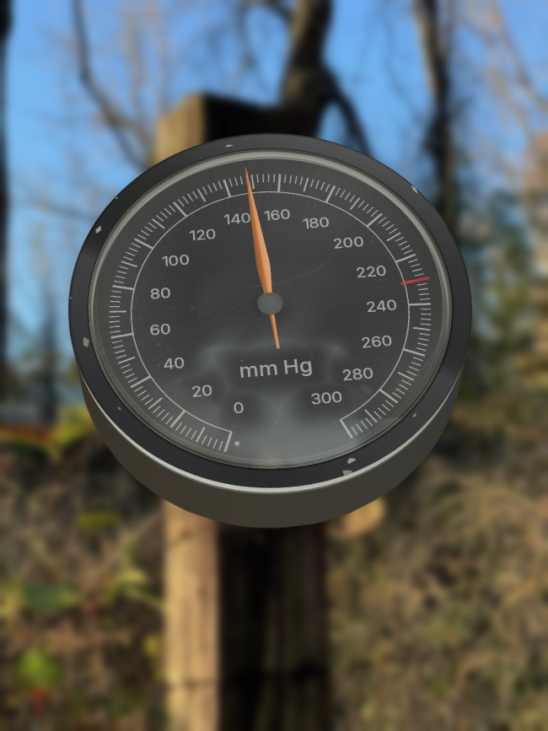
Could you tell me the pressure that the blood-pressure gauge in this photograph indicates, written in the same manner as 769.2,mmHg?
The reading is 148,mmHg
